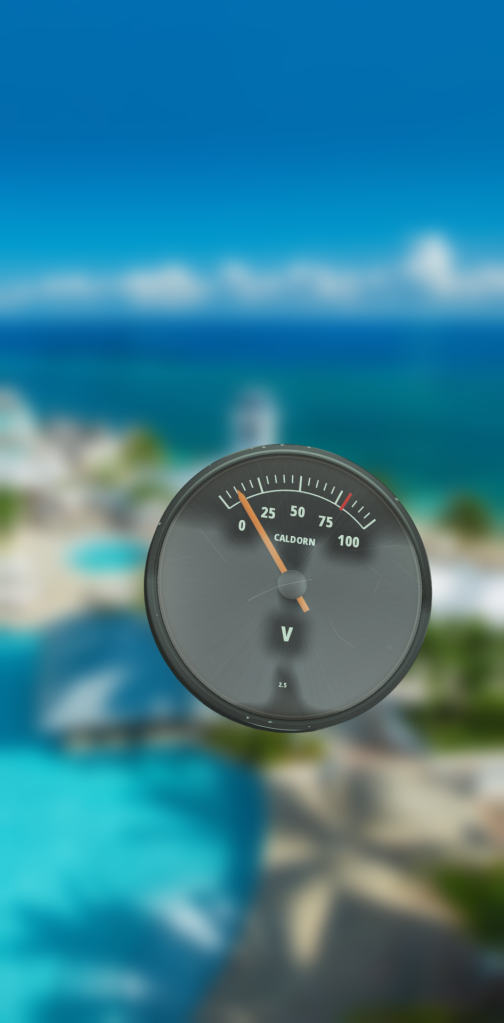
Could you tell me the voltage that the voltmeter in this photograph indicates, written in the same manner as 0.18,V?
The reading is 10,V
